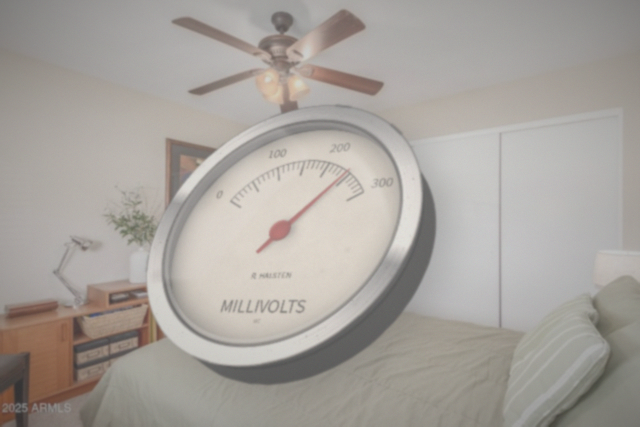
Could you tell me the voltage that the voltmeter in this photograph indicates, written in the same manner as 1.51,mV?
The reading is 250,mV
